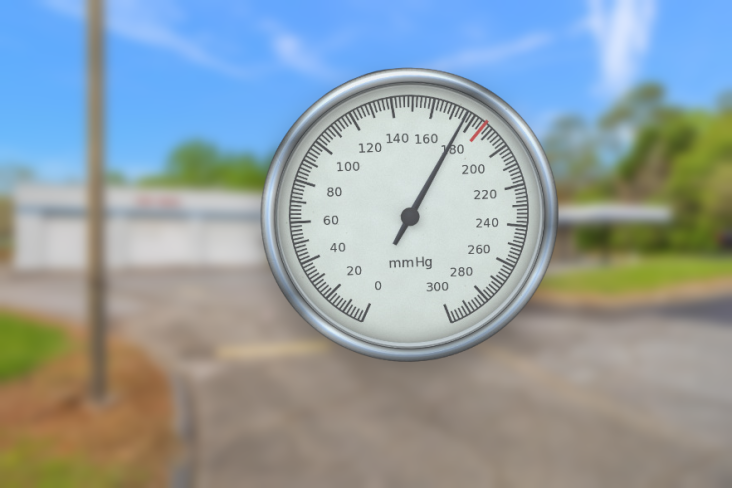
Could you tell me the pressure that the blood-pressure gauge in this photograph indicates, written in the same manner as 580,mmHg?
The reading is 176,mmHg
